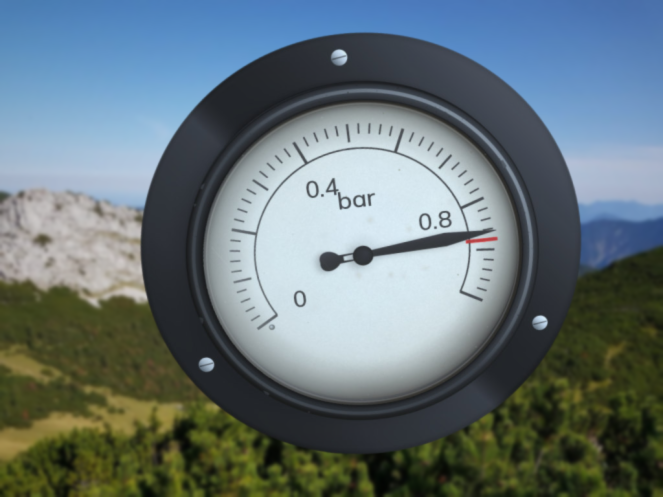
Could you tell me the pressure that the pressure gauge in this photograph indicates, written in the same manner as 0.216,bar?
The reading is 0.86,bar
